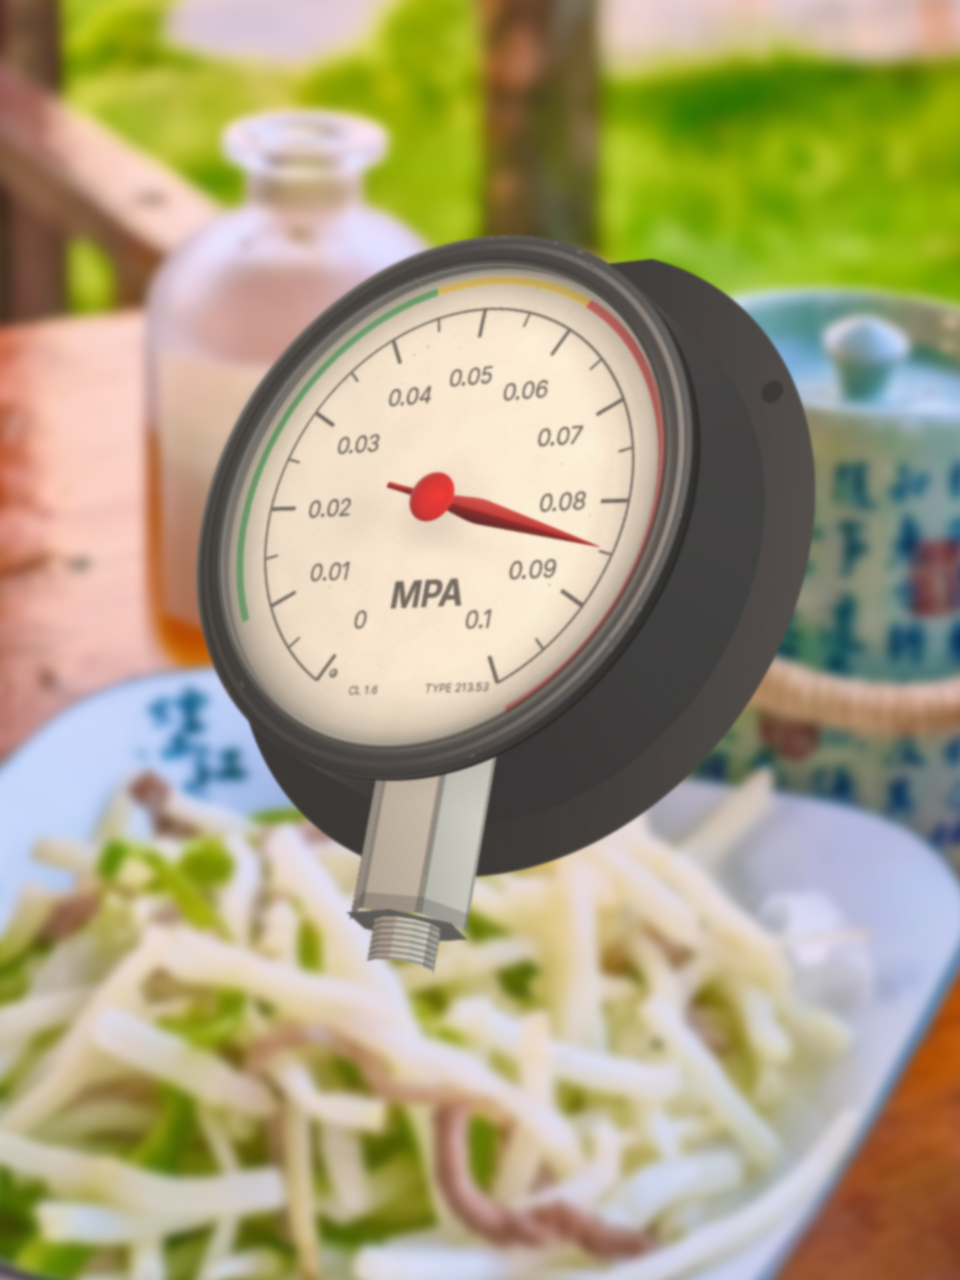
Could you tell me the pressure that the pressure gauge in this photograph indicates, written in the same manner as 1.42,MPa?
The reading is 0.085,MPa
